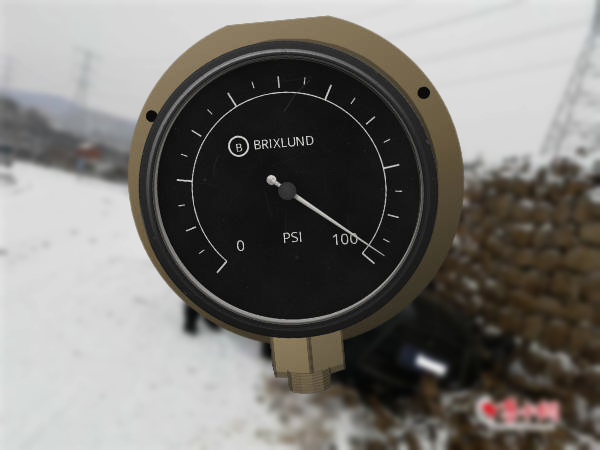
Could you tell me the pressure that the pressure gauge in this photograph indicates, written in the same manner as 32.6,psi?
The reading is 97.5,psi
